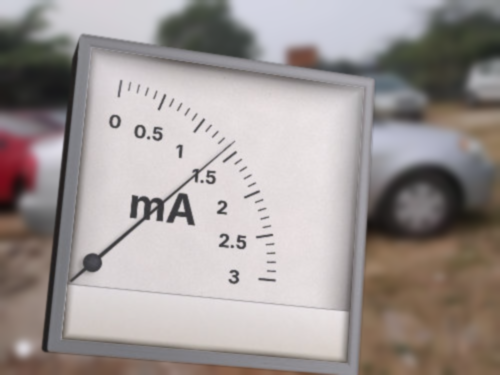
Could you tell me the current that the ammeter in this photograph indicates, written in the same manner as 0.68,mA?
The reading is 1.4,mA
